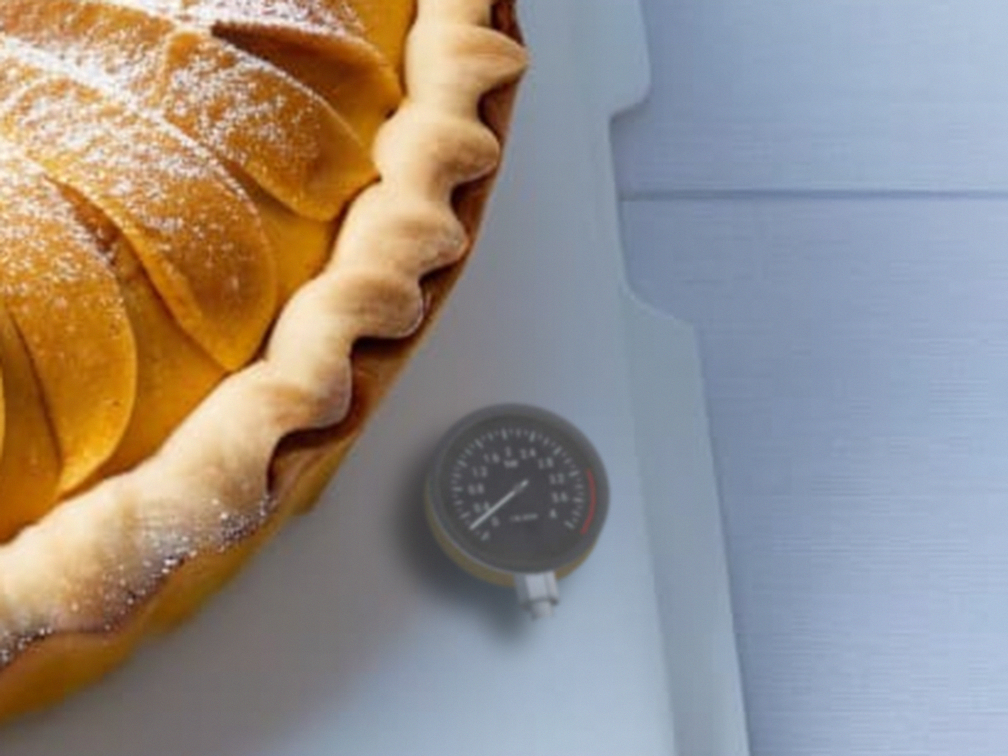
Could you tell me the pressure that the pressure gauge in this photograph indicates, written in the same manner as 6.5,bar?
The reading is 0.2,bar
